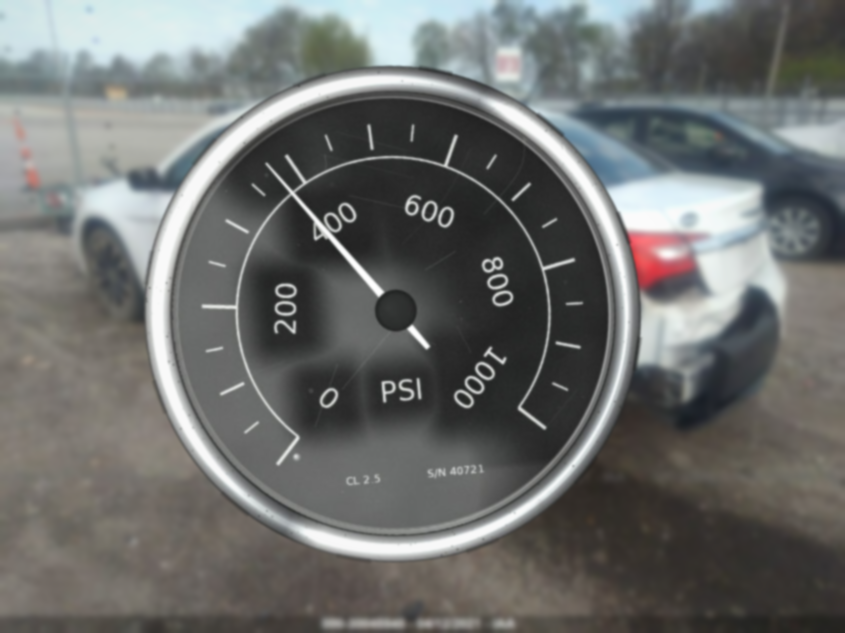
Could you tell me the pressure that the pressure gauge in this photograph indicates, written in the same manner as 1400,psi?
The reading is 375,psi
